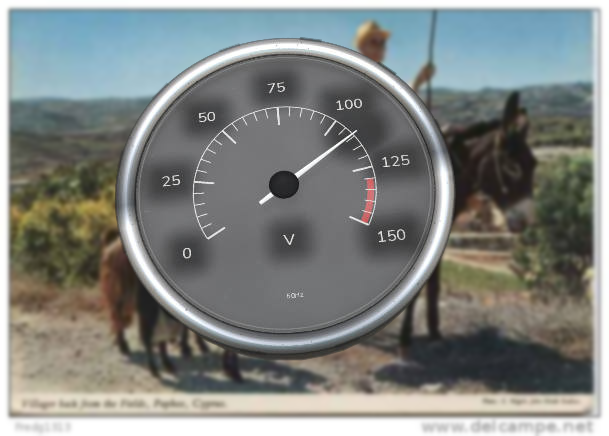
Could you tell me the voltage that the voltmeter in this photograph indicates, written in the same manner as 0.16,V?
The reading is 110,V
